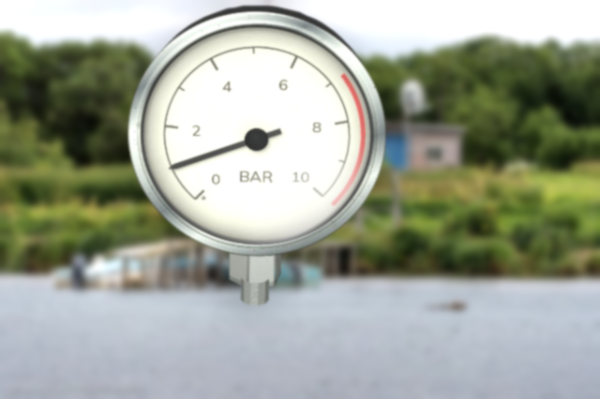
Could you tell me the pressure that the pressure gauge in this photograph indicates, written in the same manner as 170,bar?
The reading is 1,bar
